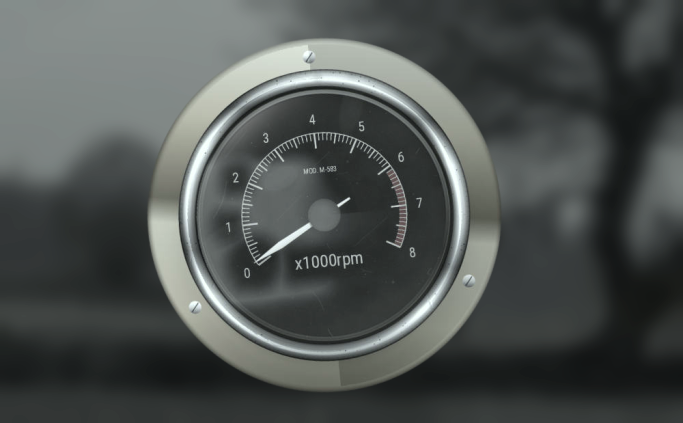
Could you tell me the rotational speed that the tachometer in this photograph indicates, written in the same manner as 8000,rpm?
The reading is 100,rpm
